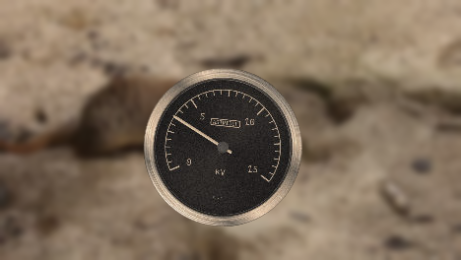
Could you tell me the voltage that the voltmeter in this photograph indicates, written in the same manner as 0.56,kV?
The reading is 3.5,kV
